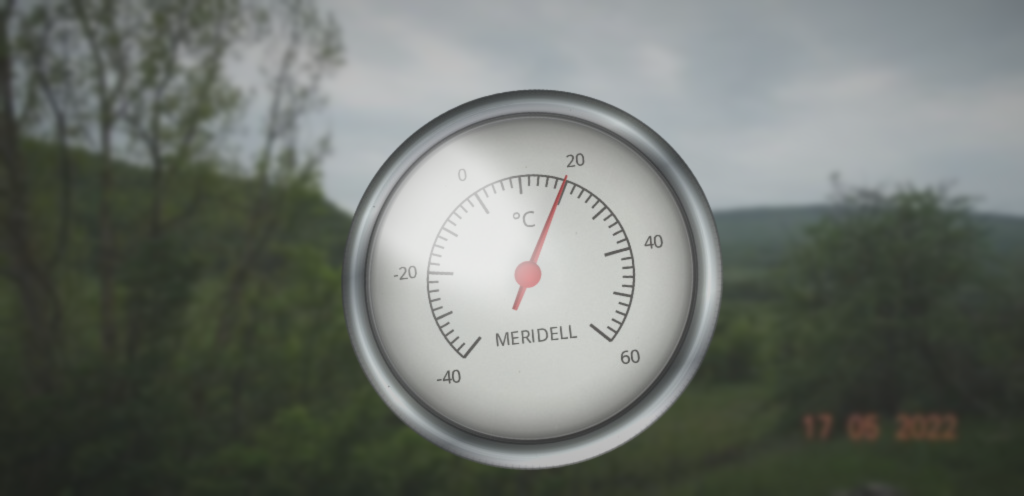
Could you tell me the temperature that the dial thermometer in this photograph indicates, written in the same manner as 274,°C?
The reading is 20,°C
